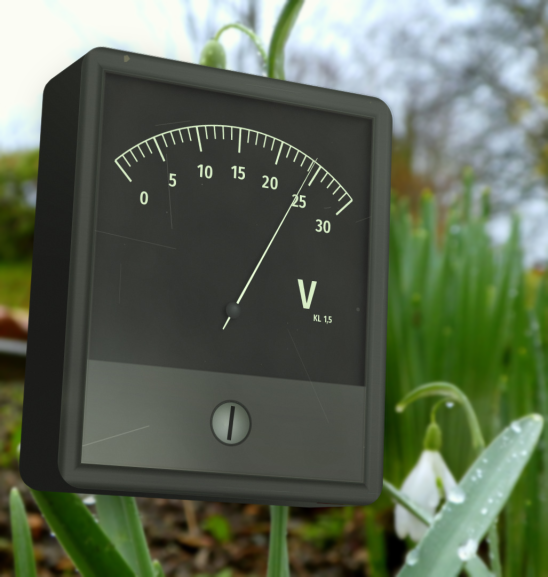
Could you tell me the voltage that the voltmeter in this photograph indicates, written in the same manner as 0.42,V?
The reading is 24,V
